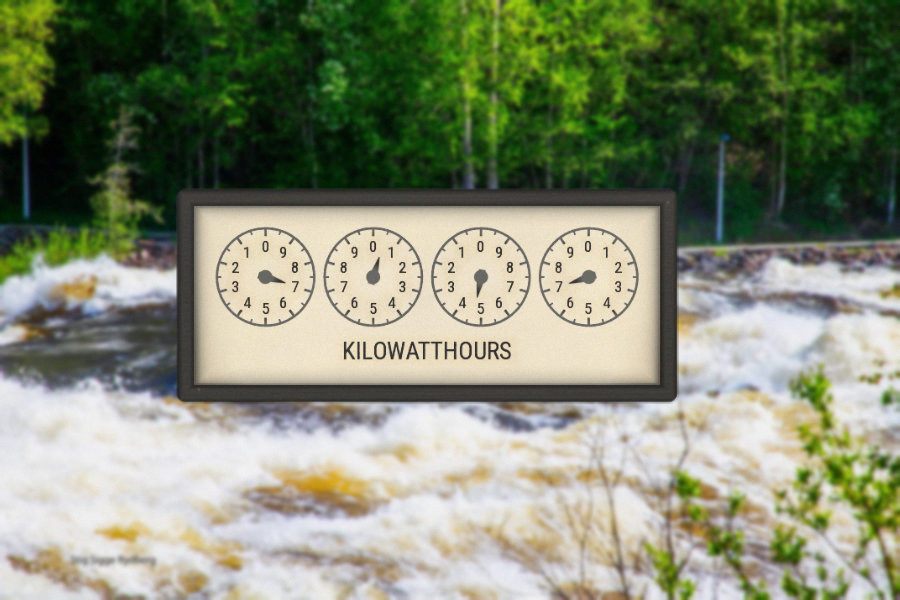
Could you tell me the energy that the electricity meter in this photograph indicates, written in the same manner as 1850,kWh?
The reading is 7047,kWh
